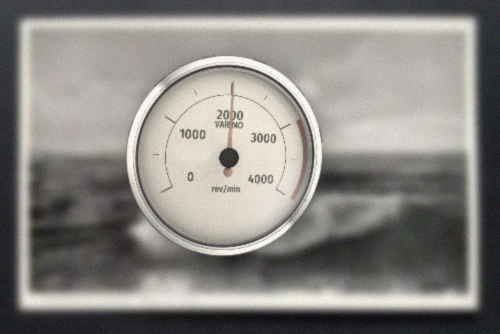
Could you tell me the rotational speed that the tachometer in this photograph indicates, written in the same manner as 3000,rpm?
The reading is 2000,rpm
